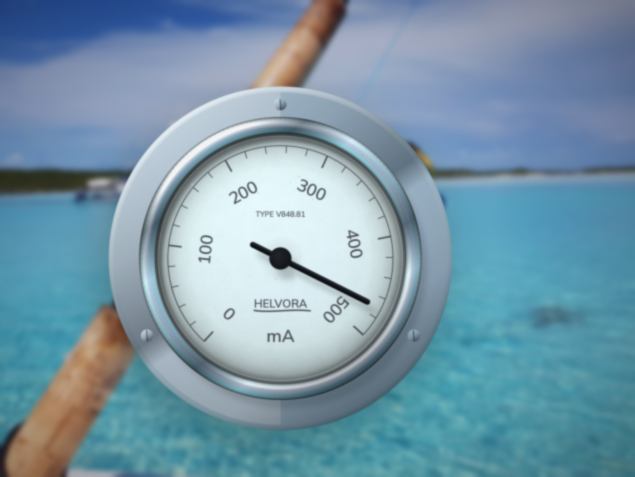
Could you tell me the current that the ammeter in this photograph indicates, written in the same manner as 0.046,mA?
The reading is 470,mA
